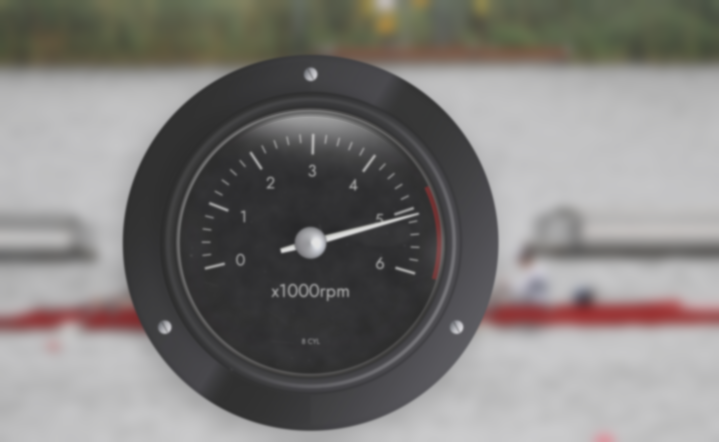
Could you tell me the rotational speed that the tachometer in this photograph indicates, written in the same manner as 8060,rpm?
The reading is 5100,rpm
